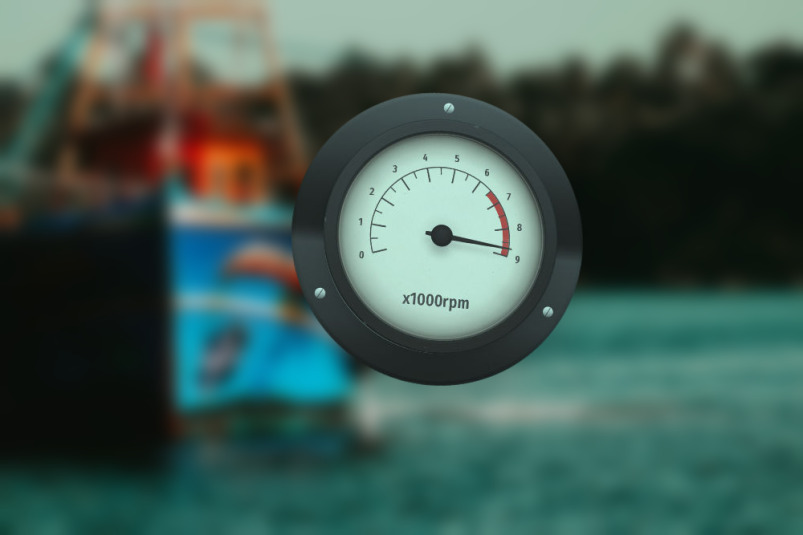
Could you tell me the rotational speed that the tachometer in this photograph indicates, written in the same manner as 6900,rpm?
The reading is 8750,rpm
